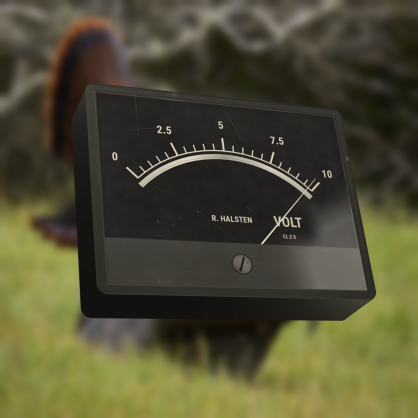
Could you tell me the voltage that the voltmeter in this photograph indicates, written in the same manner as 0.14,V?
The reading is 9.75,V
